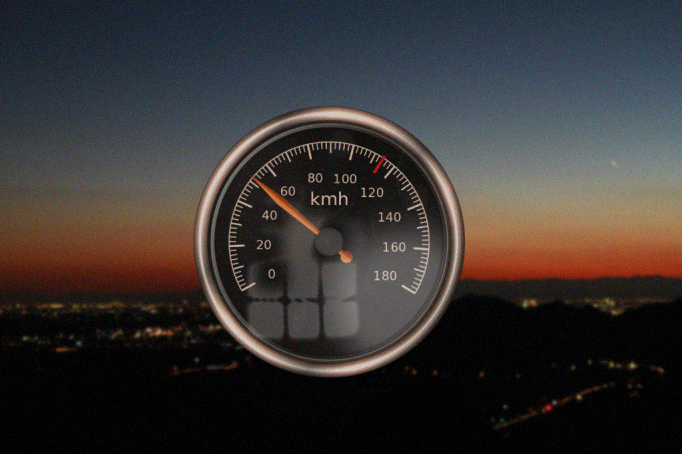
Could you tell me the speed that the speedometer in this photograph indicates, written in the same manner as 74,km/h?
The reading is 52,km/h
